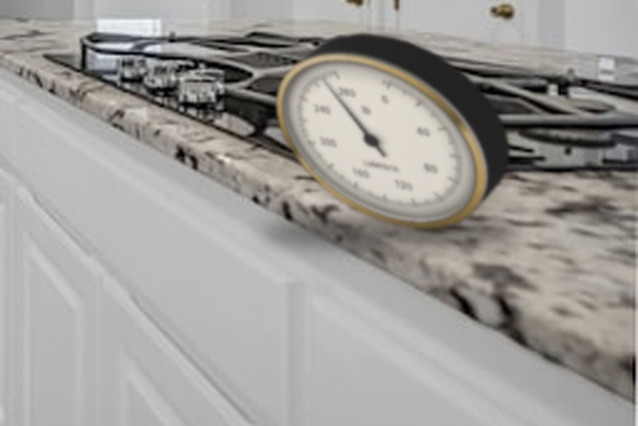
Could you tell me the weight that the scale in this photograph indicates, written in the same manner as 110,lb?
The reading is 270,lb
